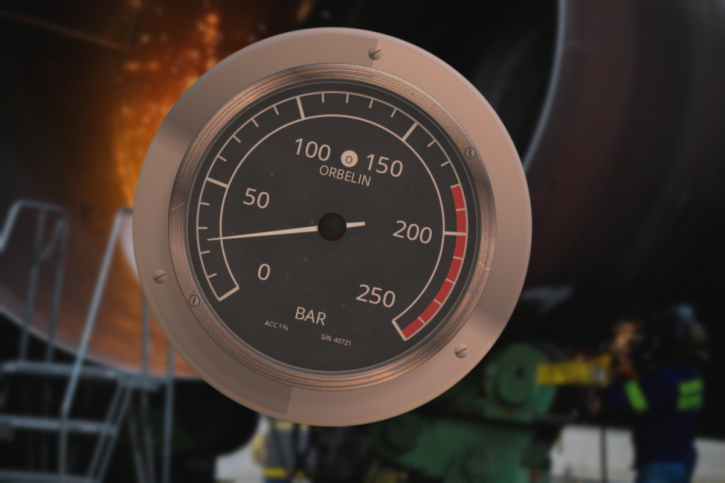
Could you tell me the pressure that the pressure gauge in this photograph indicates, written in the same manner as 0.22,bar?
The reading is 25,bar
